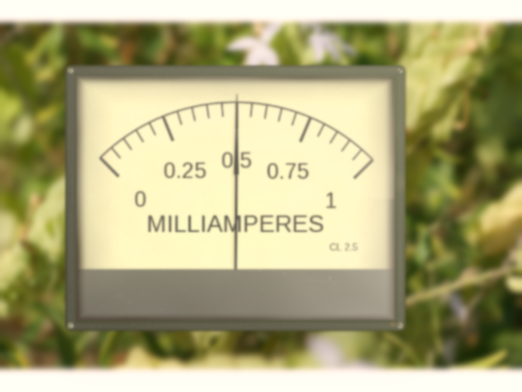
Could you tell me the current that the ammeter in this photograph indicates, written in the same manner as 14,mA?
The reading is 0.5,mA
